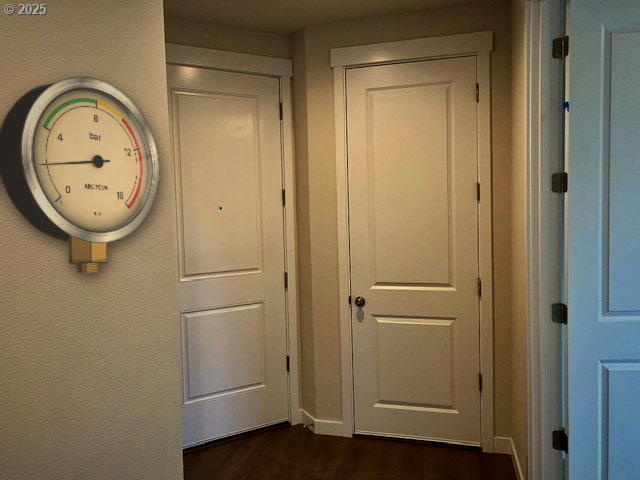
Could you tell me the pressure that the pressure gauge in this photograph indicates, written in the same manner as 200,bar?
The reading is 2,bar
